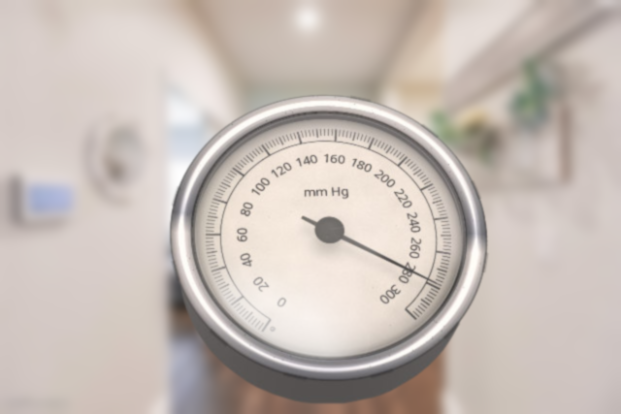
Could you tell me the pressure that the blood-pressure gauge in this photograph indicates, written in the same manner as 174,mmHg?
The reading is 280,mmHg
